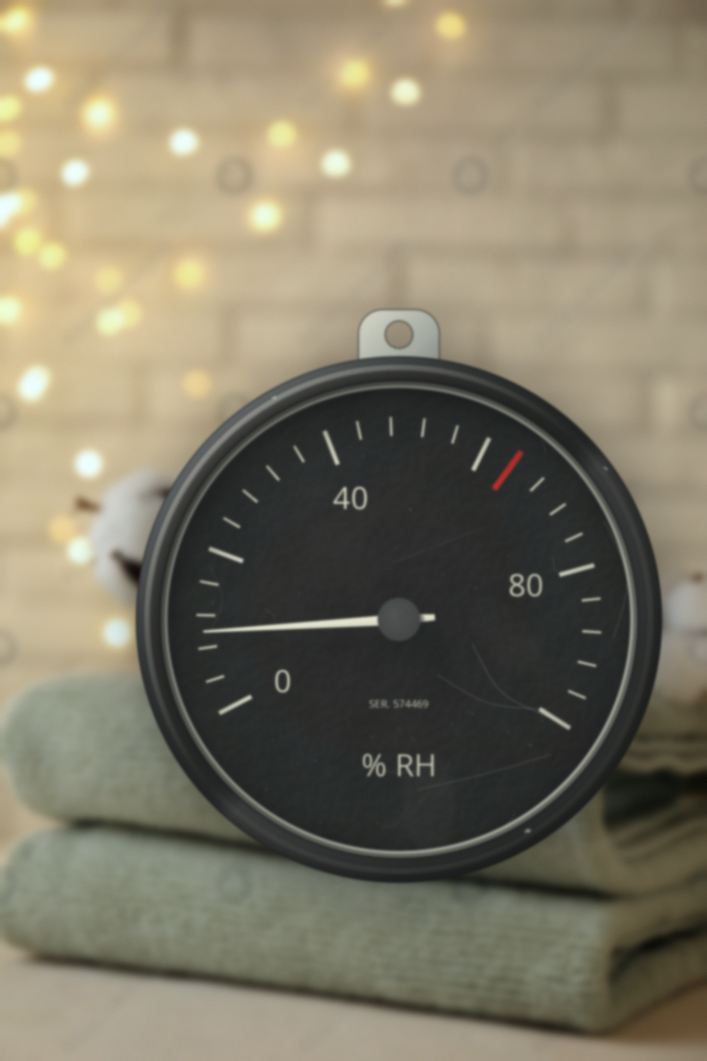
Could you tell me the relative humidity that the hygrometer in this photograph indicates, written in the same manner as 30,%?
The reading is 10,%
